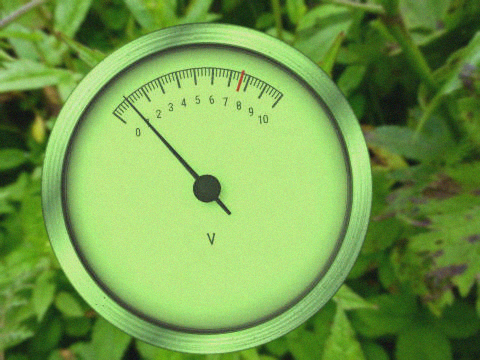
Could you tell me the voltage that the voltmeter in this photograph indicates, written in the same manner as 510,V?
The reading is 1,V
